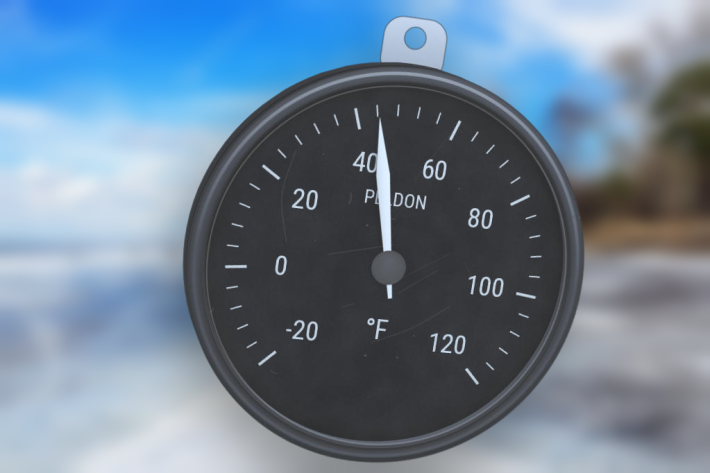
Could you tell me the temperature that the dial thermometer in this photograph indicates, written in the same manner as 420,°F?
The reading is 44,°F
